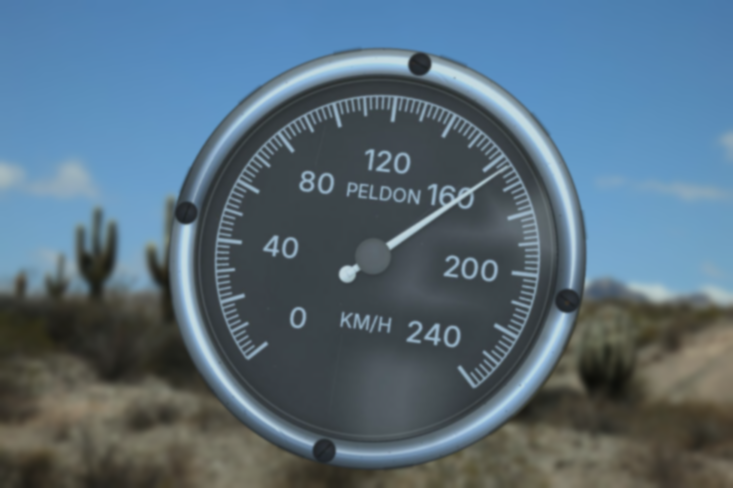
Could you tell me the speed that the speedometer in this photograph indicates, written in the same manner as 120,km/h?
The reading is 164,km/h
